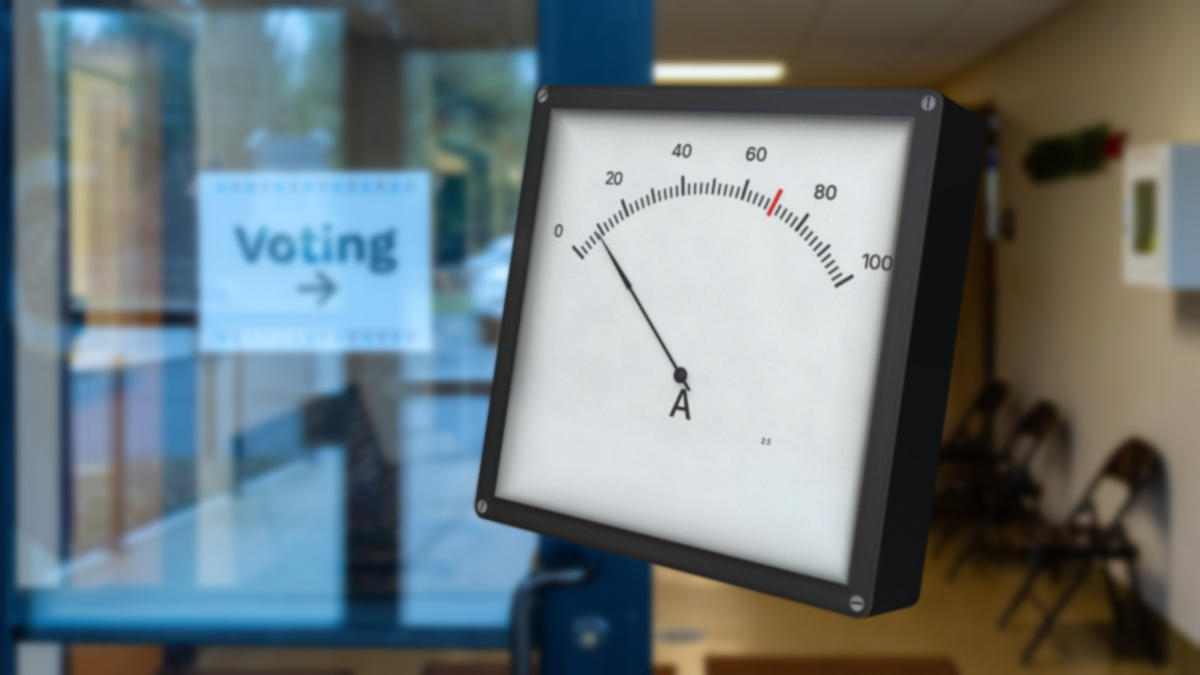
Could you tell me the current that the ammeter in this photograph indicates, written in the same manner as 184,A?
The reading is 10,A
